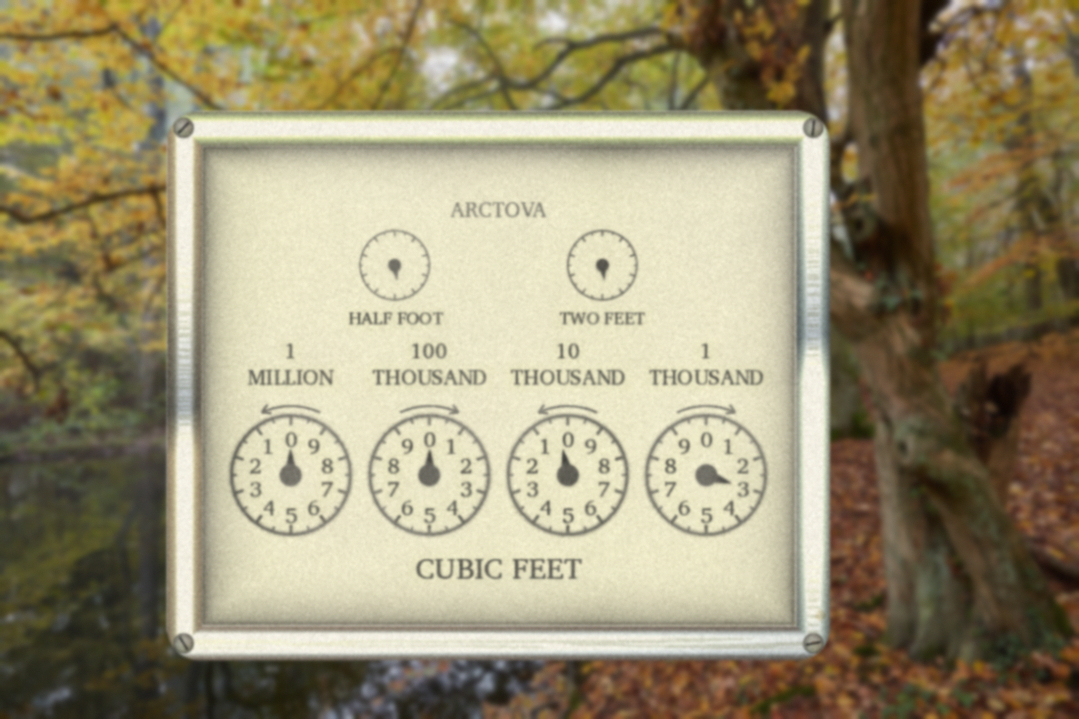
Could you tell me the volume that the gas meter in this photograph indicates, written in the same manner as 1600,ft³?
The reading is 300,ft³
